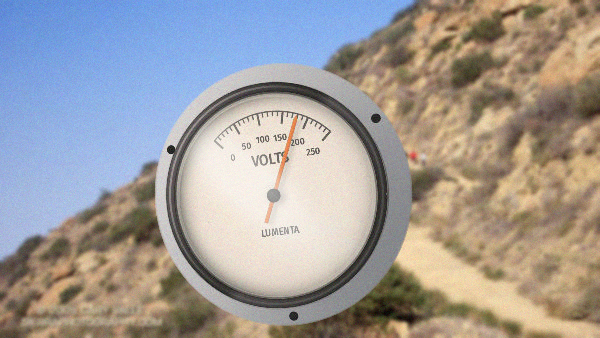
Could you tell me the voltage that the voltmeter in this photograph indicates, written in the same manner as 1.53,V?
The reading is 180,V
